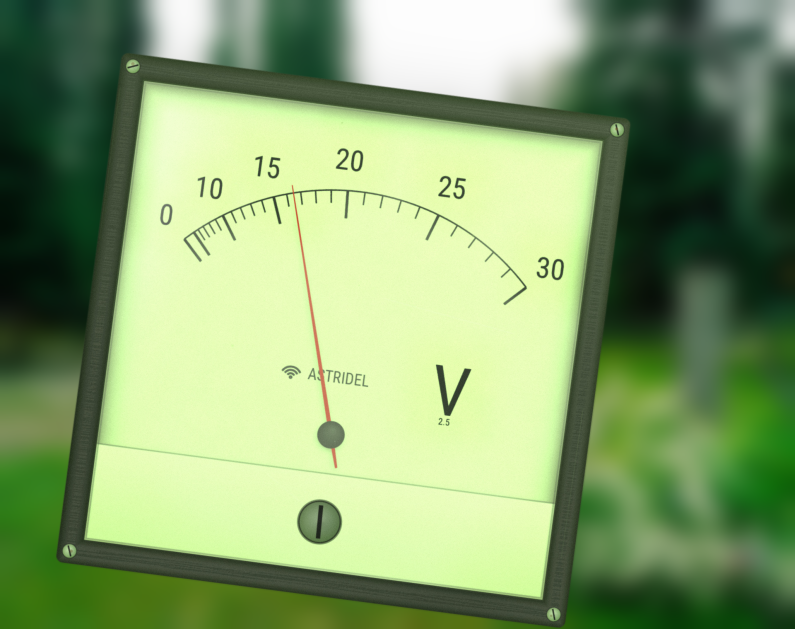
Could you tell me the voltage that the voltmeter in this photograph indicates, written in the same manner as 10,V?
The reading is 16.5,V
